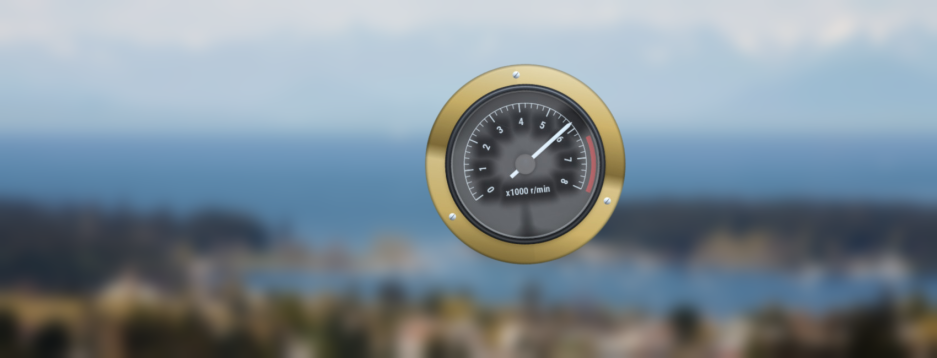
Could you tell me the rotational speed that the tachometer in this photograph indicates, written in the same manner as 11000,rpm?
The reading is 5800,rpm
